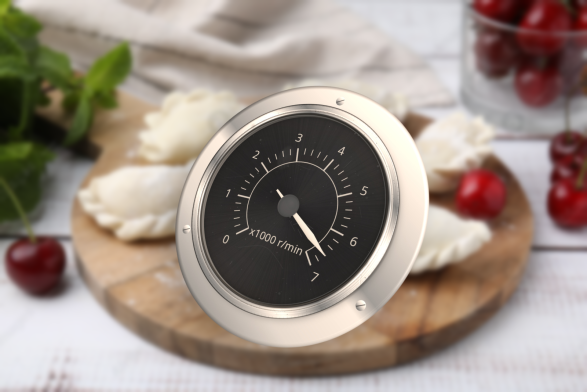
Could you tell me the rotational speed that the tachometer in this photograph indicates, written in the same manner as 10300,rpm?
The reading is 6600,rpm
